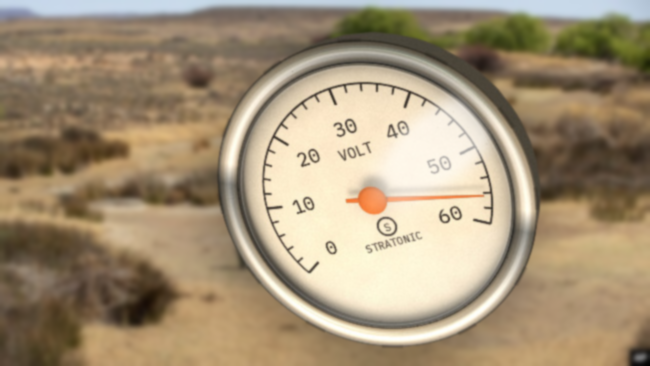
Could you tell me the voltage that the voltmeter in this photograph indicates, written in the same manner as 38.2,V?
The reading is 56,V
